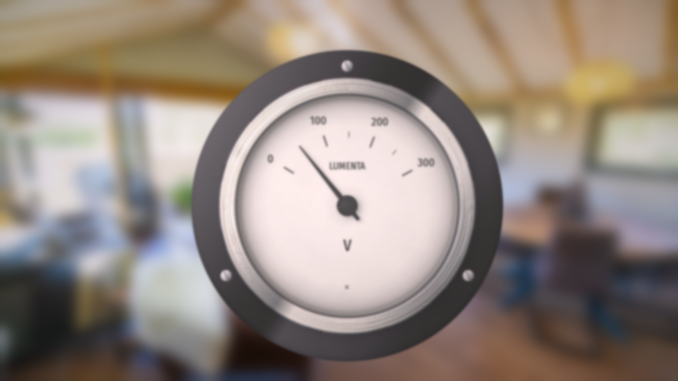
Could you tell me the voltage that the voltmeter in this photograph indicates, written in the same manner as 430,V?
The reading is 50,V
